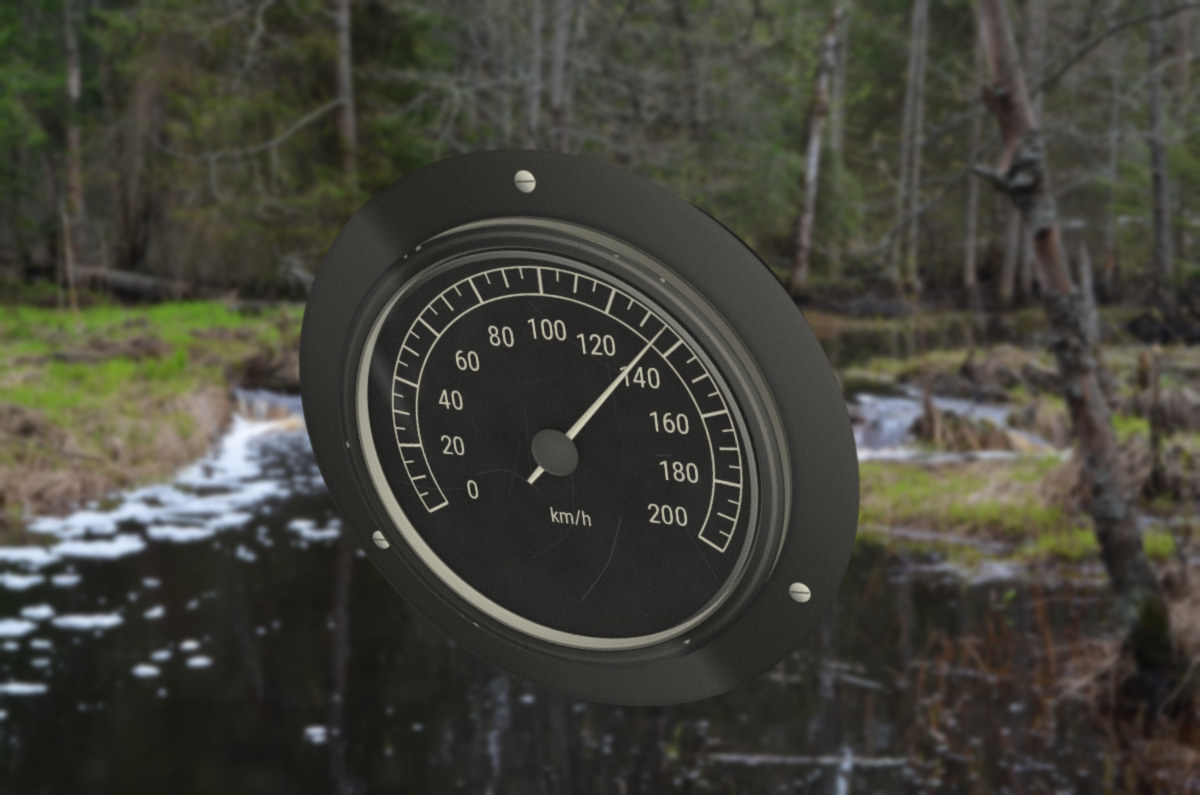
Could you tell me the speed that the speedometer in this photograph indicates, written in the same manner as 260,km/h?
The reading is 135,km/h
